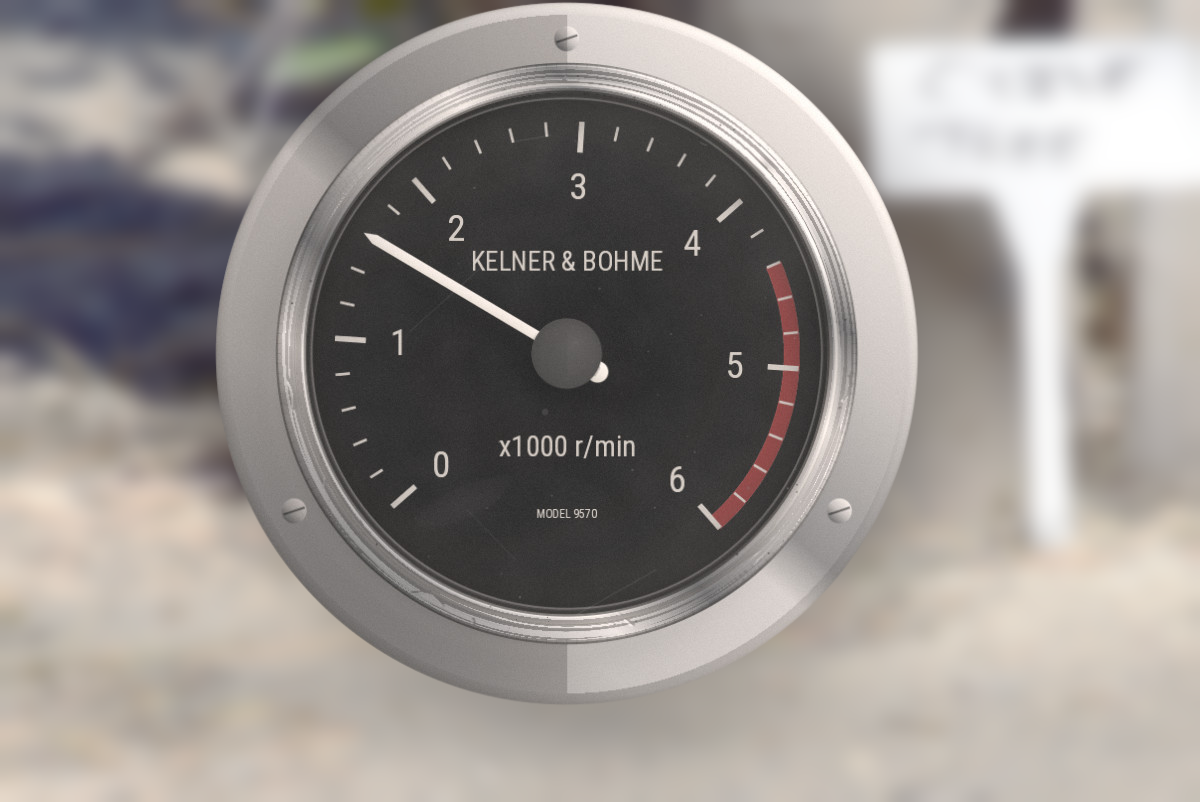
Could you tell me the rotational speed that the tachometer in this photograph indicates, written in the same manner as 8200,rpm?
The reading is 1600,rpm
